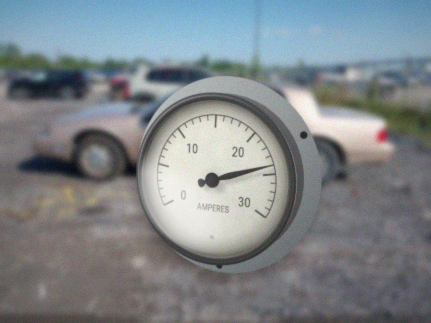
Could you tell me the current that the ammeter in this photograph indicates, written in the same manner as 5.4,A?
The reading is 24,A
